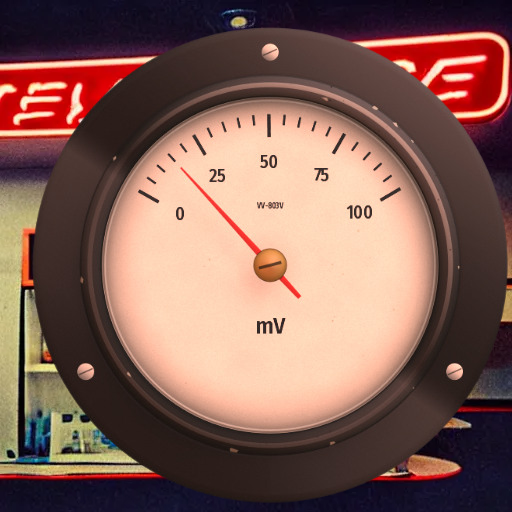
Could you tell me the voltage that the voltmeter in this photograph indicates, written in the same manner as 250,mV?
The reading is 15,mV
